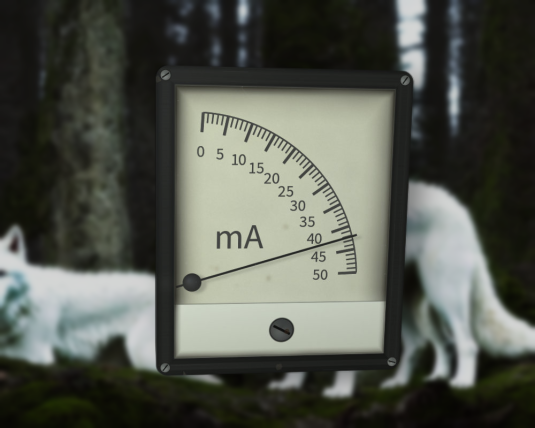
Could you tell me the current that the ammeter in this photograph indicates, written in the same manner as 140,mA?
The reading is 42,mA
